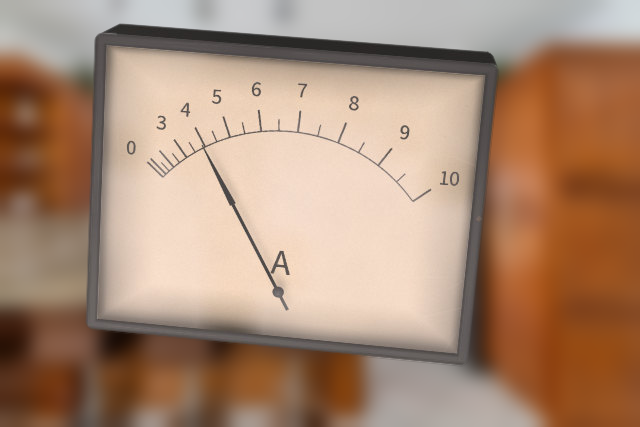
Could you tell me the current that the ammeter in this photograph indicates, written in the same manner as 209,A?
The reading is 4,A
